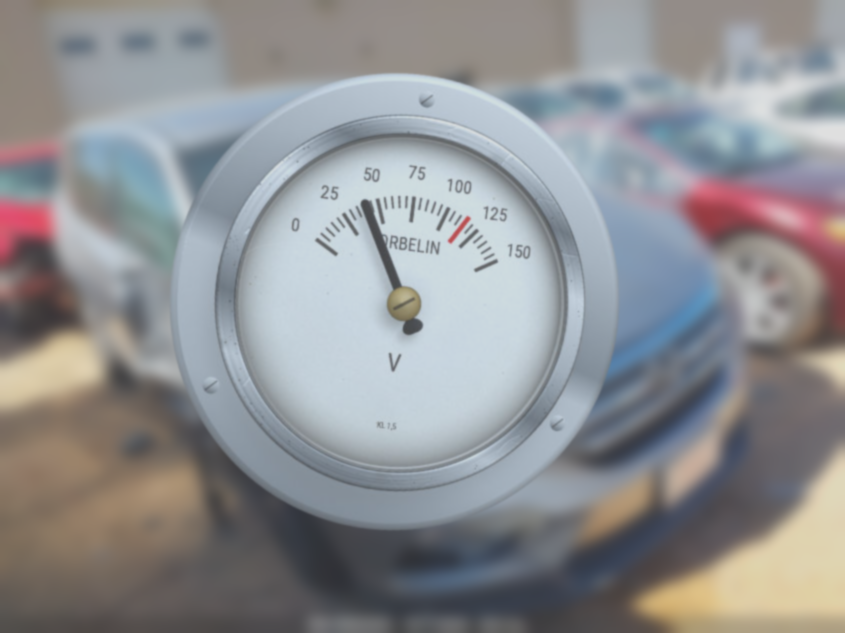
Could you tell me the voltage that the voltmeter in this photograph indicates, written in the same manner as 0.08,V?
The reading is 40,V
